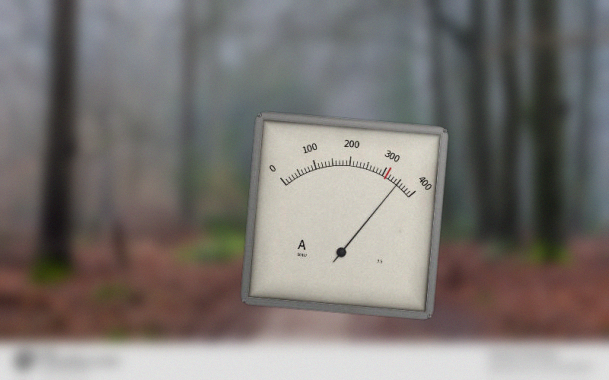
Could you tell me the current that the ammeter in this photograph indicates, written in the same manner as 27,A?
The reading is 350,A
